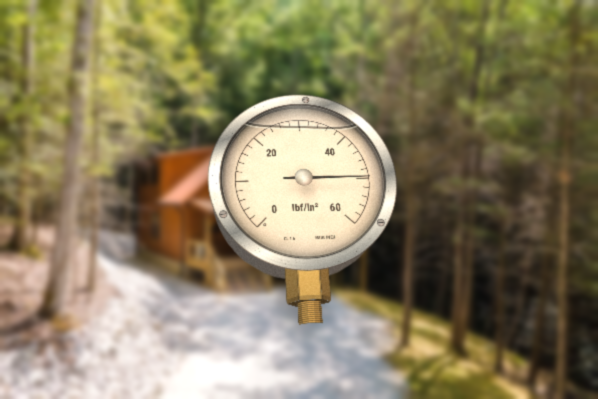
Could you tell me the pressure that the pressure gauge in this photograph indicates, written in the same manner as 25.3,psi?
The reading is 50,psi
